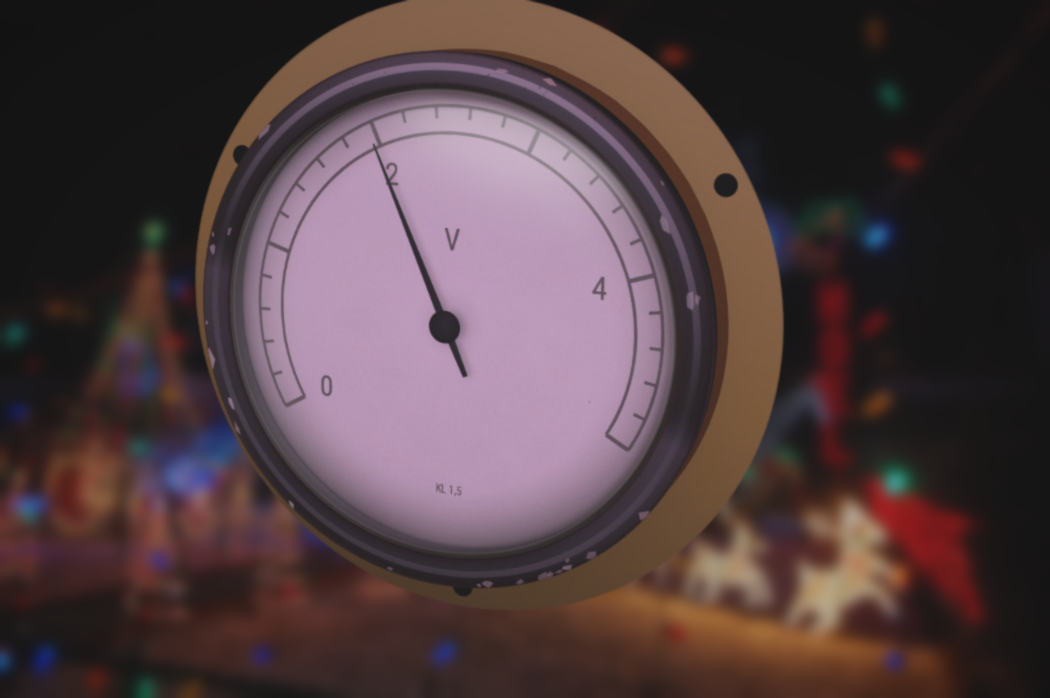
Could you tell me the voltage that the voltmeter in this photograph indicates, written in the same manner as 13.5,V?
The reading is 2,V
